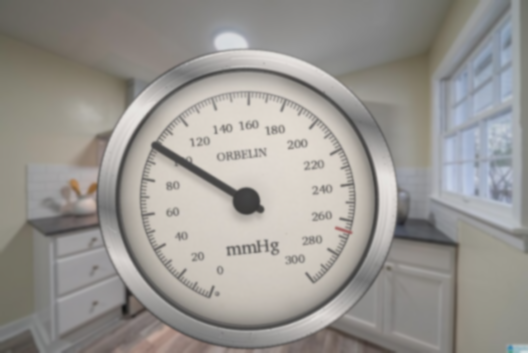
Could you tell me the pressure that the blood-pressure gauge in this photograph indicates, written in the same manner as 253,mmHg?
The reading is 100,mmHg
